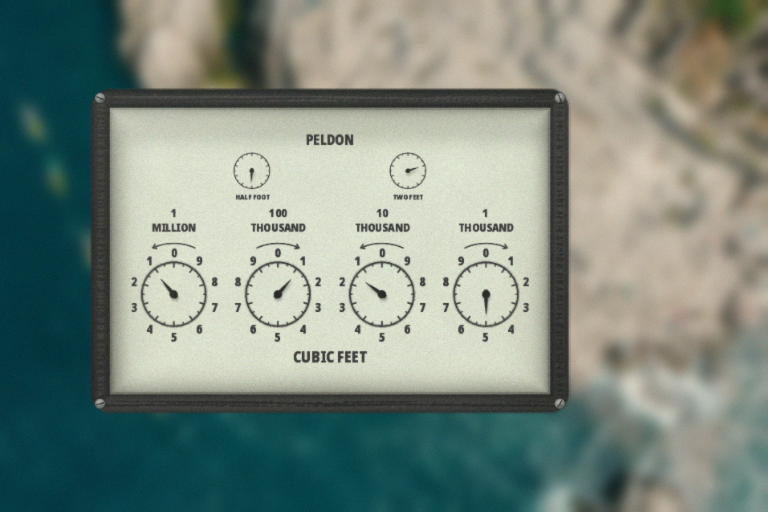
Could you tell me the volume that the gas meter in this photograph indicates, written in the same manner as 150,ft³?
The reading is 111500,ft³
